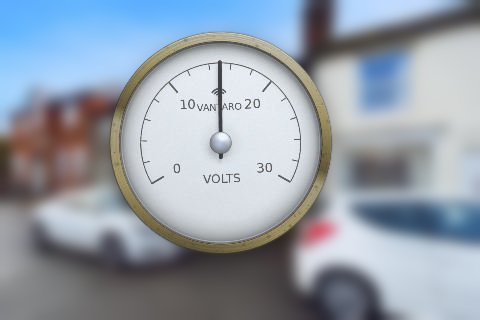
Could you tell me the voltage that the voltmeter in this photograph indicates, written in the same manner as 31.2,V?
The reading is 15,V
